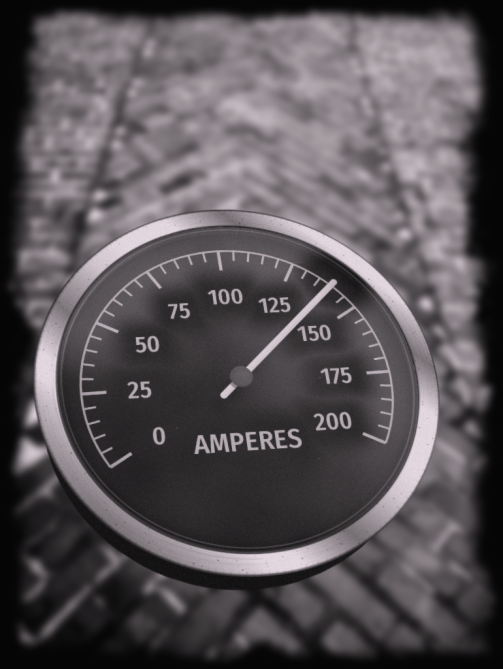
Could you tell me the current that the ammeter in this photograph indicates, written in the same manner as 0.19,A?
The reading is 140,A
